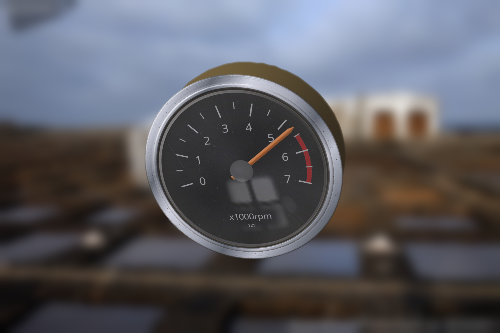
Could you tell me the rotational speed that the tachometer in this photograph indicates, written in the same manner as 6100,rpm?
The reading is 5250,rpm
